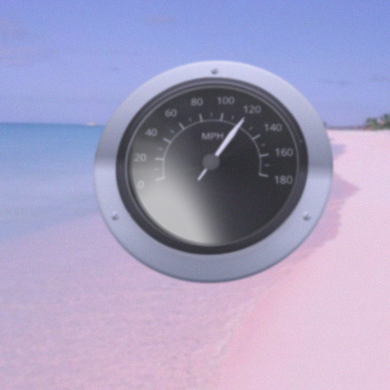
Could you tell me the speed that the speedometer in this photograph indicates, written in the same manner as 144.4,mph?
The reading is 120,mph
